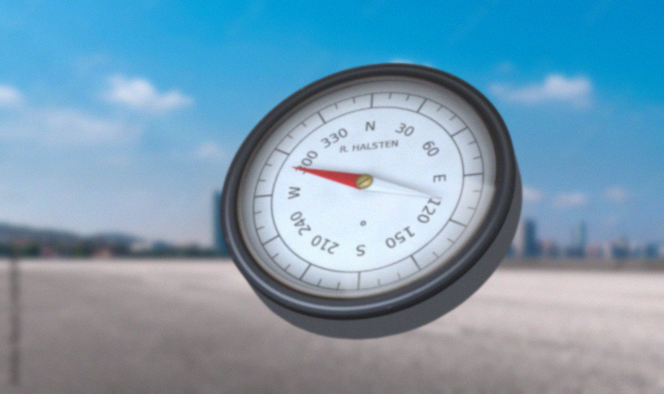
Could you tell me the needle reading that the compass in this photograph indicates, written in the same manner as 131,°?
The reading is 290,°
